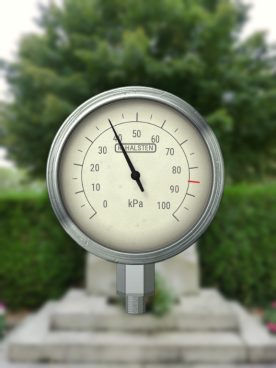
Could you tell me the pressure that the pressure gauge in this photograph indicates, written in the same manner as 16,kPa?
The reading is 40,kPa
